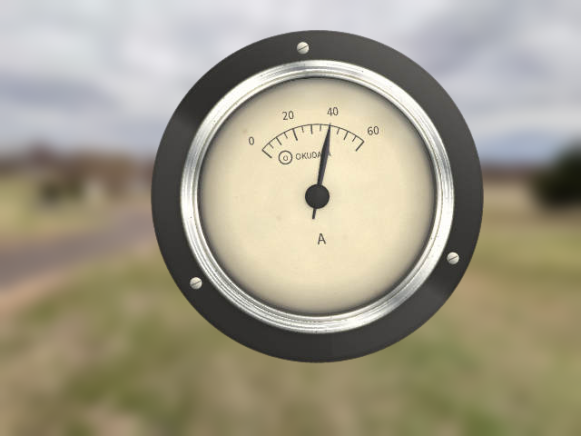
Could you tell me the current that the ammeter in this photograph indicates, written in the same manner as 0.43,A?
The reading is 40,A
